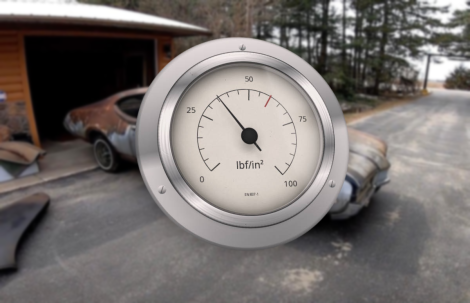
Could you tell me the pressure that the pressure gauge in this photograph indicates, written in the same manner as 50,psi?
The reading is 35,psi
